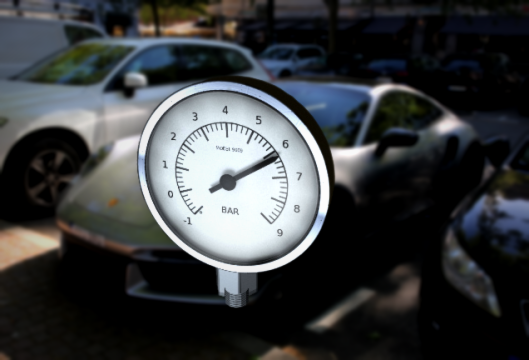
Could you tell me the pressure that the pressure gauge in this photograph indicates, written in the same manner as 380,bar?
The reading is 6.2,bar
